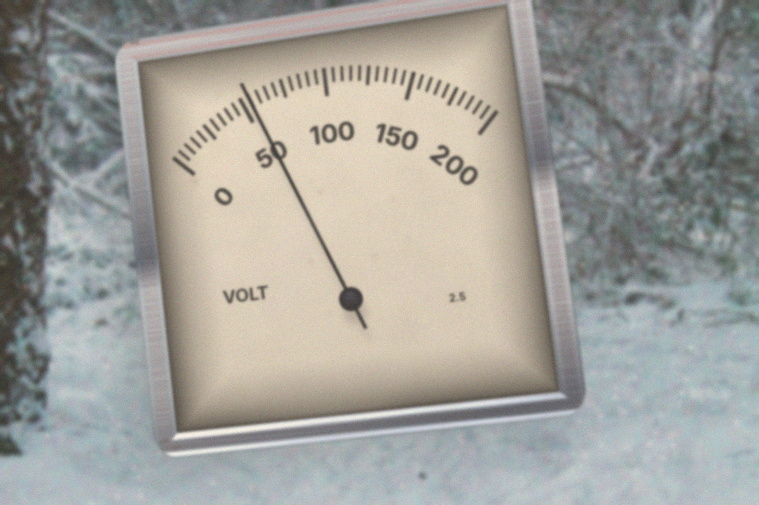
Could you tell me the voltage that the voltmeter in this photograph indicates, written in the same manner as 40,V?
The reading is 55,V
